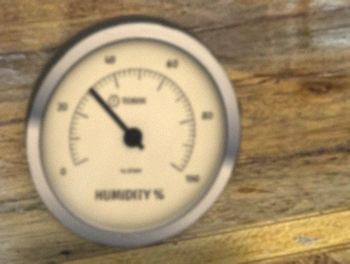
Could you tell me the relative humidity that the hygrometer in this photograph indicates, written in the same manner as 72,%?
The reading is 30,%
